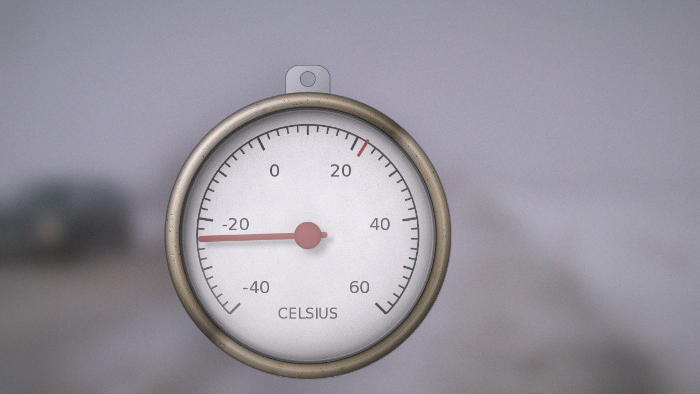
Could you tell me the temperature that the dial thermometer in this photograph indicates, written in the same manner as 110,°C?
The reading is -24,°C
